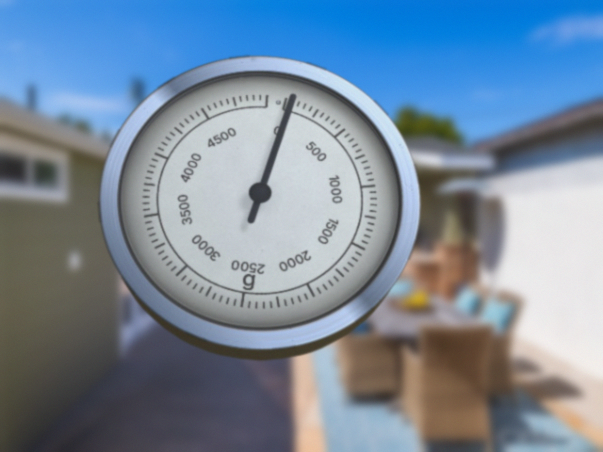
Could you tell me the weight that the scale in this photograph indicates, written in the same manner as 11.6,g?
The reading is 50,g
